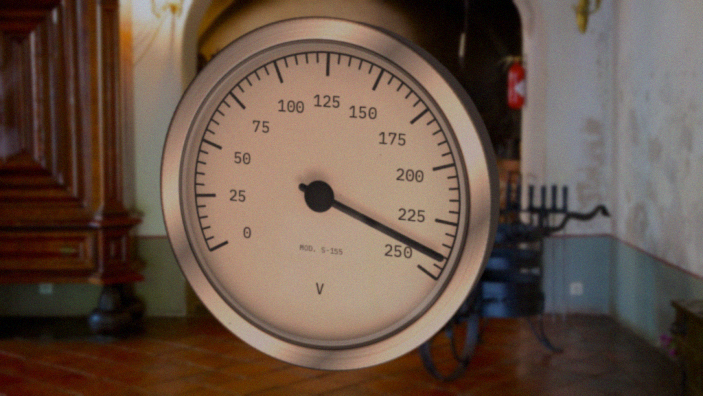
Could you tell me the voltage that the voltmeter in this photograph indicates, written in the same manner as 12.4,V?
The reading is 240,V
